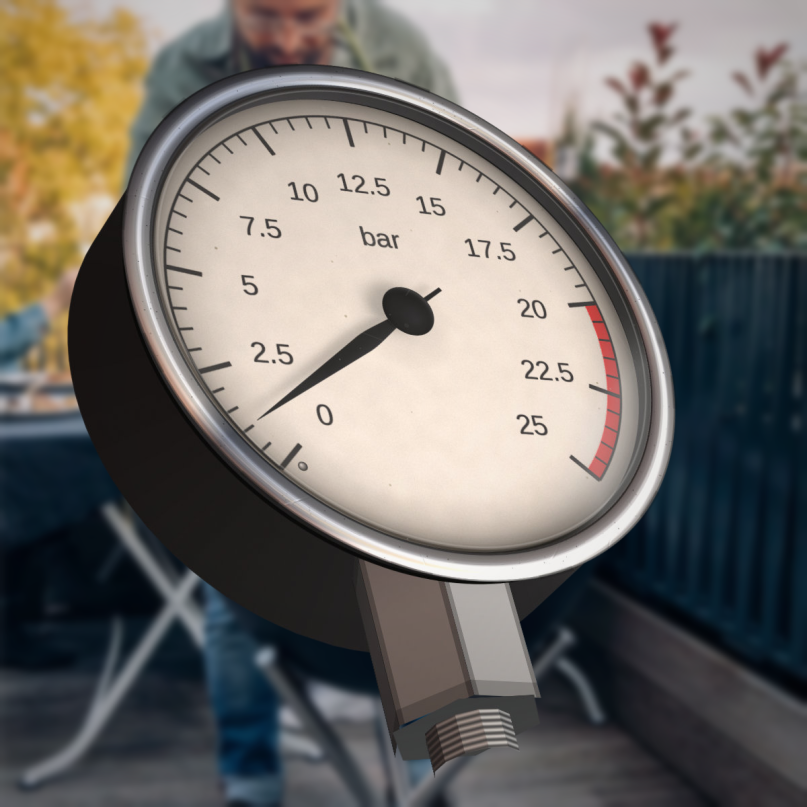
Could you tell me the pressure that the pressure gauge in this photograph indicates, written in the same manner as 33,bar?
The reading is 1,bar
